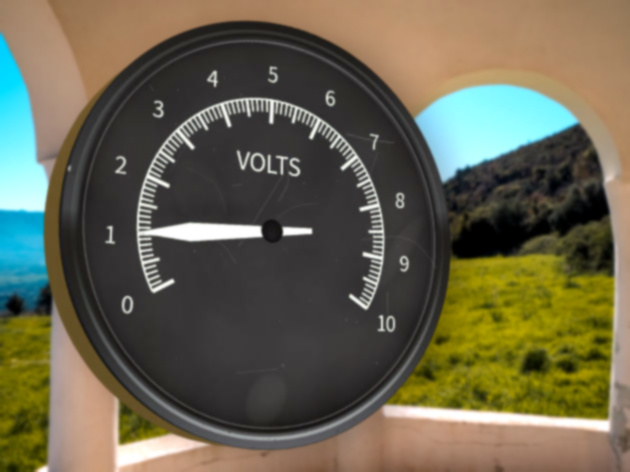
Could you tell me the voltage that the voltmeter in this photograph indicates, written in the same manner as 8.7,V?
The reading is 1,V
